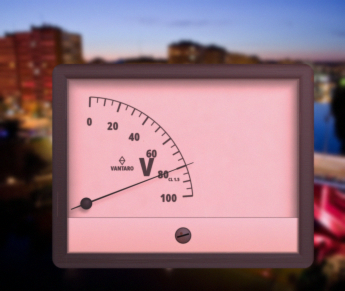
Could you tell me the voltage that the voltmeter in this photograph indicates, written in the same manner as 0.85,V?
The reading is 80,V
